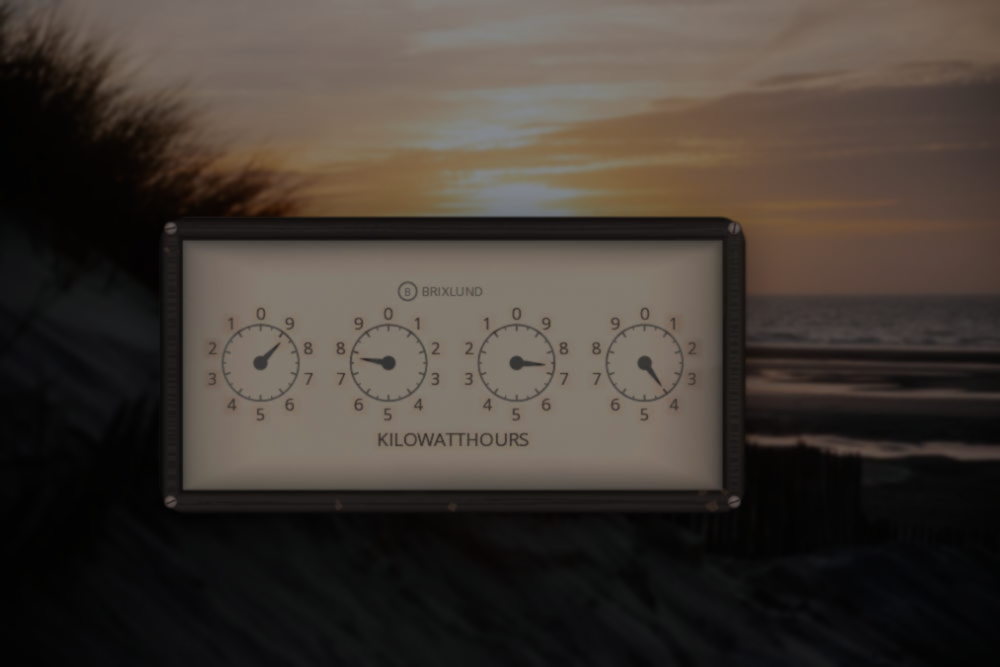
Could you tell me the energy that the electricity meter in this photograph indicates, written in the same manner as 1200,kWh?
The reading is 8774,kWh
